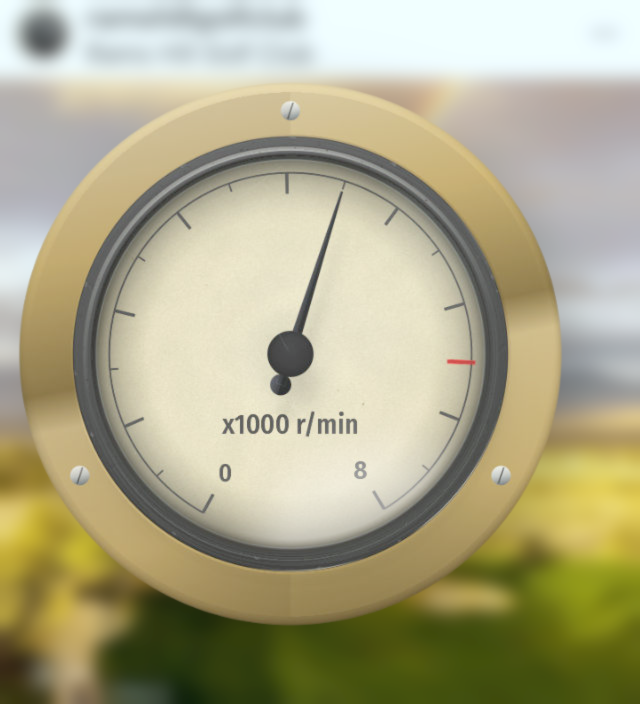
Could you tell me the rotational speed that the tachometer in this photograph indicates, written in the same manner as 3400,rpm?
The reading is 4500,rpm
